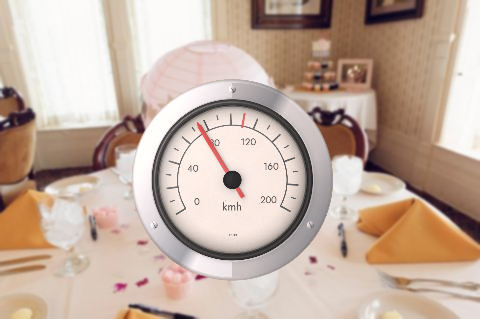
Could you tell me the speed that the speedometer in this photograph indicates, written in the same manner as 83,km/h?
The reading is 75,km/h
